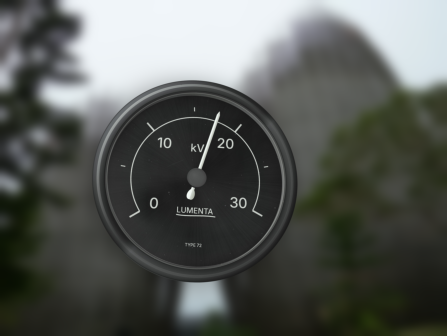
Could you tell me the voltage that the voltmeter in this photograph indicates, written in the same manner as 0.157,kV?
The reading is 17.5,kV
